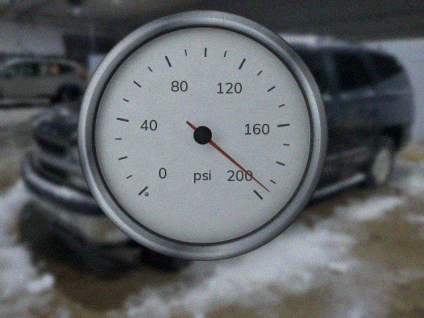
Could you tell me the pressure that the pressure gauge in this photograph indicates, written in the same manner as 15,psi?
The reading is 195,psi
